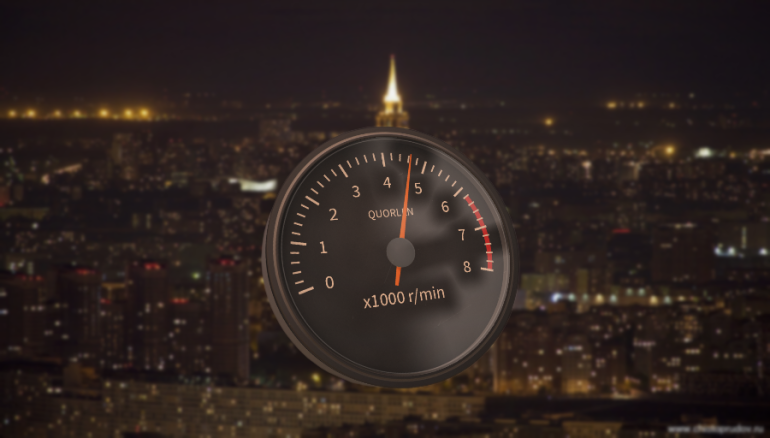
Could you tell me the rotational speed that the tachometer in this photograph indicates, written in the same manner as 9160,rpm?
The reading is 4600,rpm
